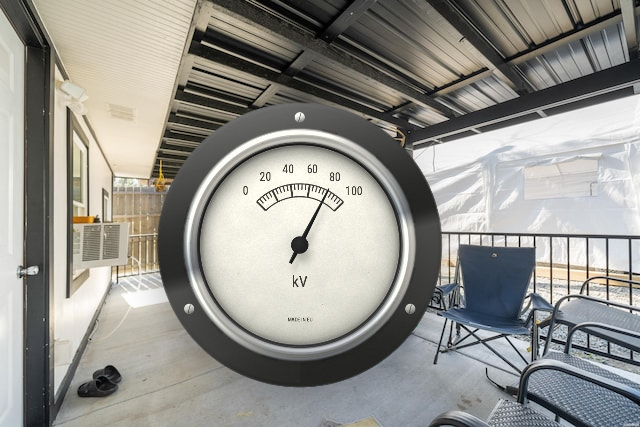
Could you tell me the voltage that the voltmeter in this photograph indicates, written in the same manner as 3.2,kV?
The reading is 80,kV
